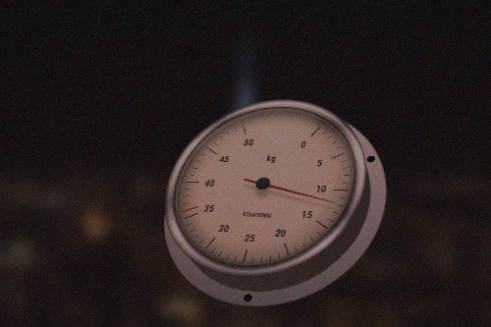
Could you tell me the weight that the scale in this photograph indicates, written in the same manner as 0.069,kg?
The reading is 12,kg
